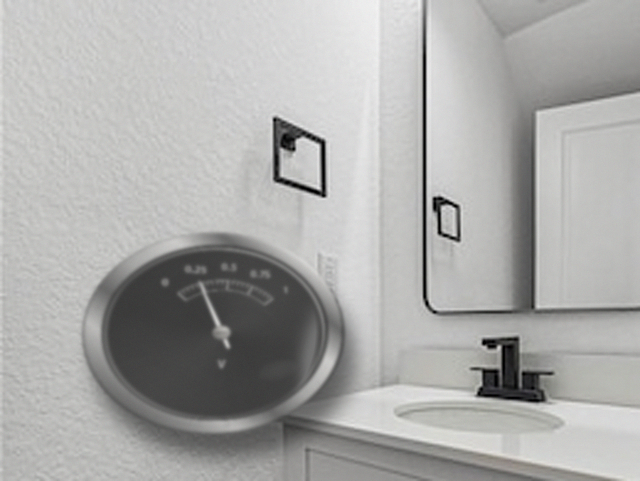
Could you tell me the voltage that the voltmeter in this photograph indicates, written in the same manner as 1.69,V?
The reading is 0.25,V
